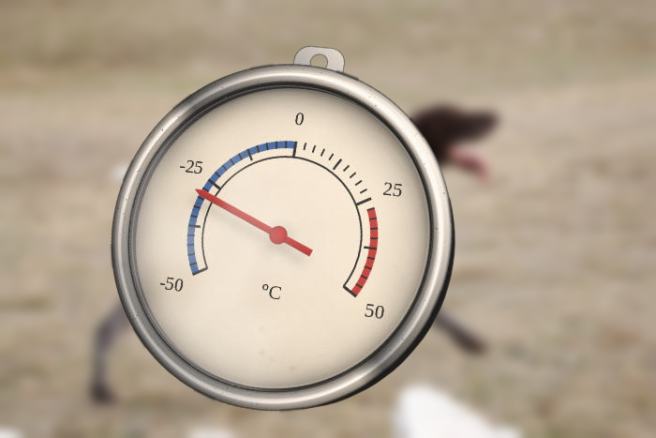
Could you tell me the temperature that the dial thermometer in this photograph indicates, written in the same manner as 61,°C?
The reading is -28.75,°C
